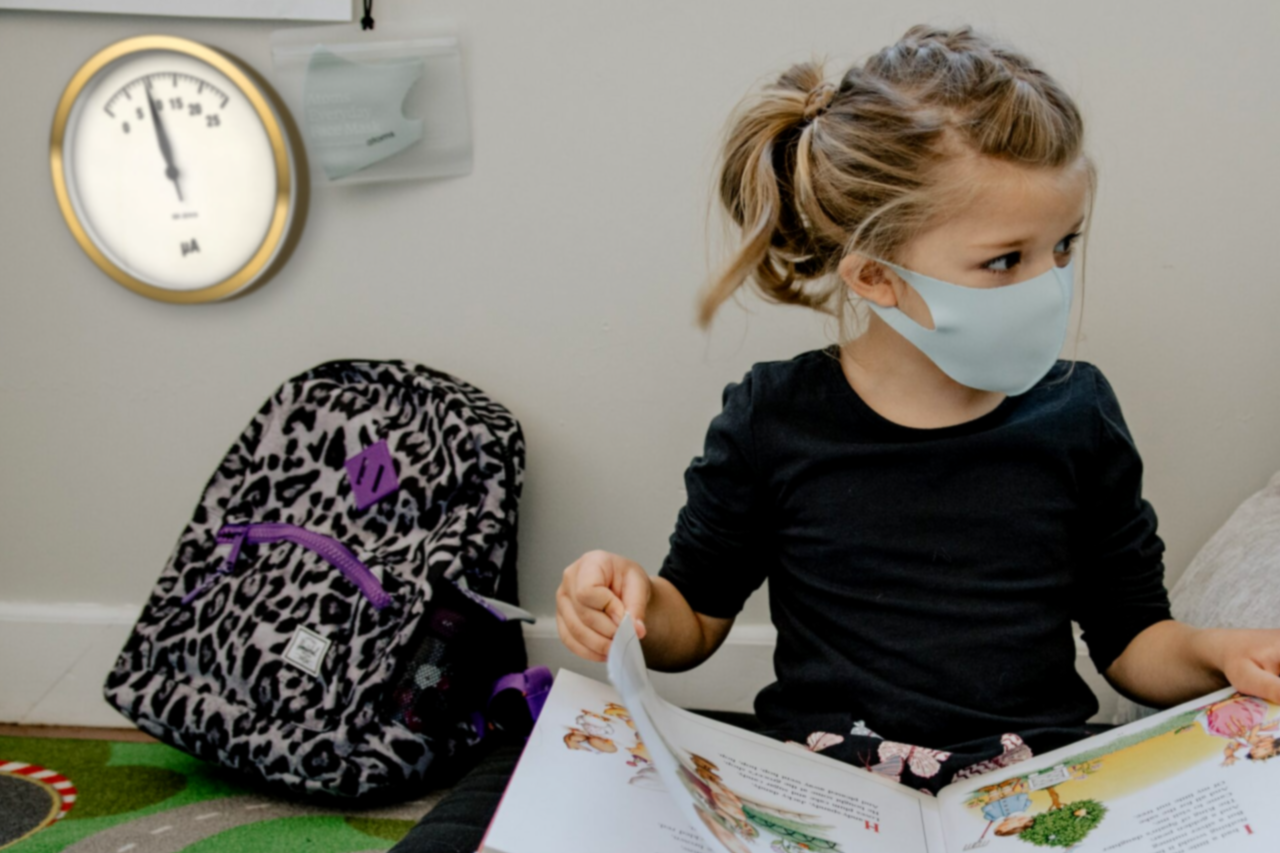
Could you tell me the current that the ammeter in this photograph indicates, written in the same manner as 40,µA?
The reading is 10,µA
